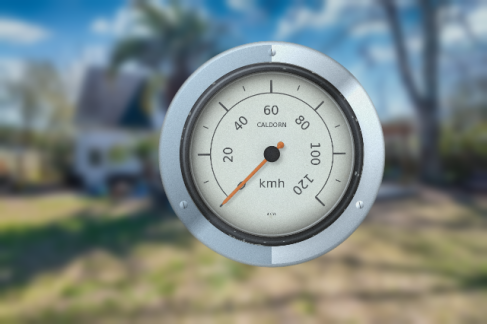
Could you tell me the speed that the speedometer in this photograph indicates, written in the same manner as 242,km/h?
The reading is 0,km/h
